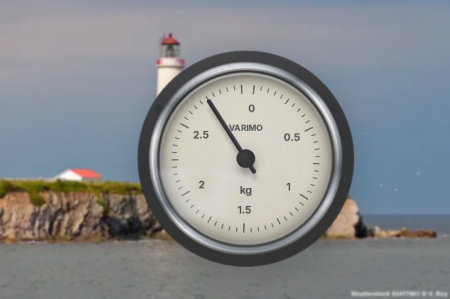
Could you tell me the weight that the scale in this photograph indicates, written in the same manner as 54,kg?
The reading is 2.75,kg
